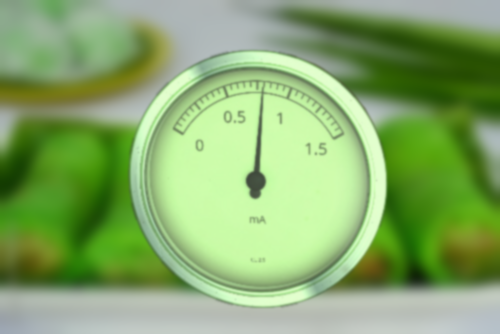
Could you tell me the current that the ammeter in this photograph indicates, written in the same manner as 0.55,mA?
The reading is 0.8,mA
